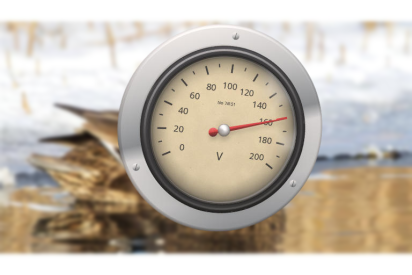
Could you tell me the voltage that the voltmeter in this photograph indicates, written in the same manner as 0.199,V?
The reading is 160,V
